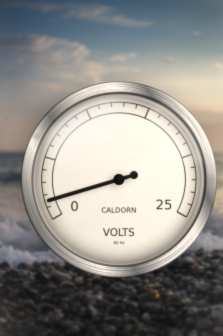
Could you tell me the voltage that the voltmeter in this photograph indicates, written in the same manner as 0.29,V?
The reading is 1.5,V
